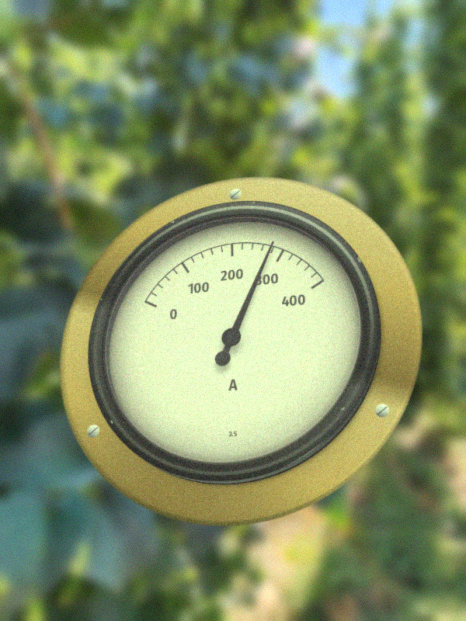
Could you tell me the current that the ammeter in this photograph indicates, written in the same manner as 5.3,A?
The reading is 280,A
